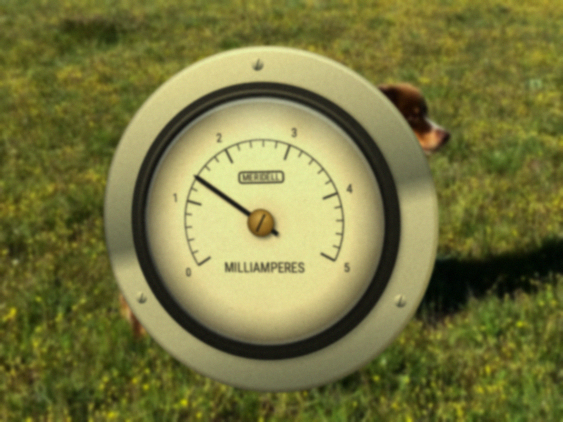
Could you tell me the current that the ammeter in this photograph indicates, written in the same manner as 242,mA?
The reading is 1.4,mA
